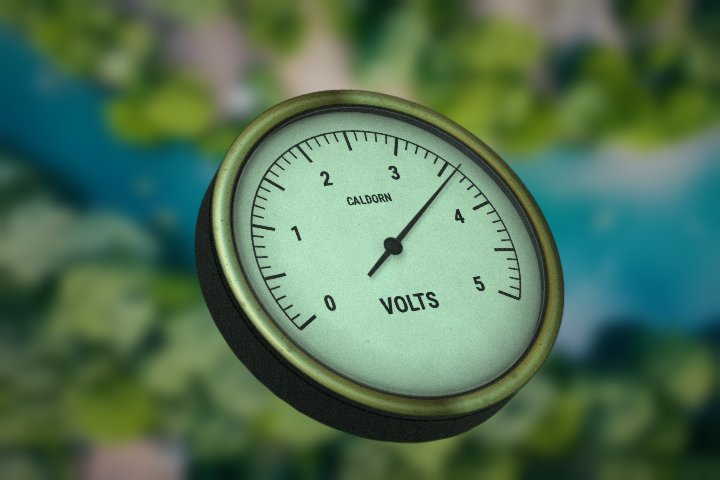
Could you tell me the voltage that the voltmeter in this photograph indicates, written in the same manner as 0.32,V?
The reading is 3.6,V
